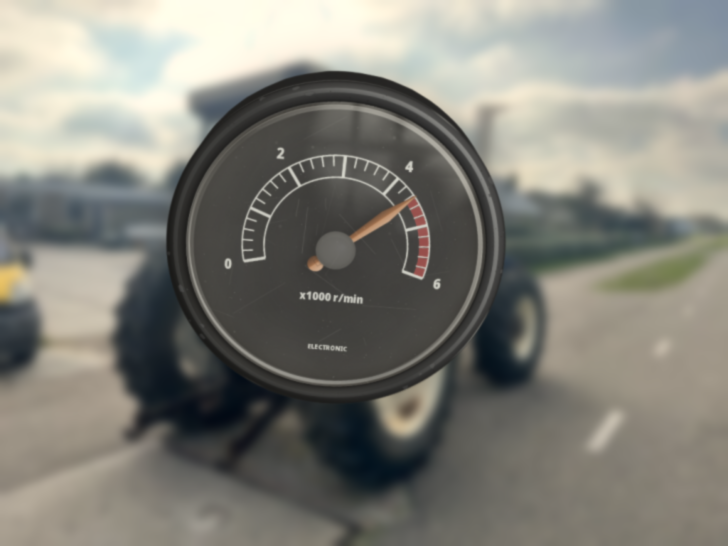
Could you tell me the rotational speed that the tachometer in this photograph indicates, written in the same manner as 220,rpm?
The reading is 4400,rpm
